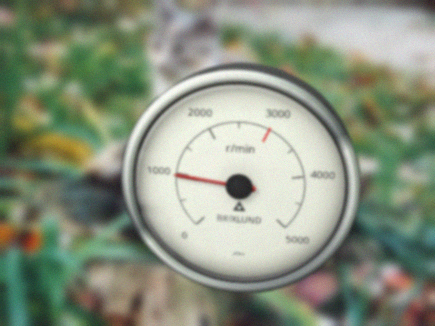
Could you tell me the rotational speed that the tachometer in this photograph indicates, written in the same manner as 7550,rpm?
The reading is 1000,rpm
